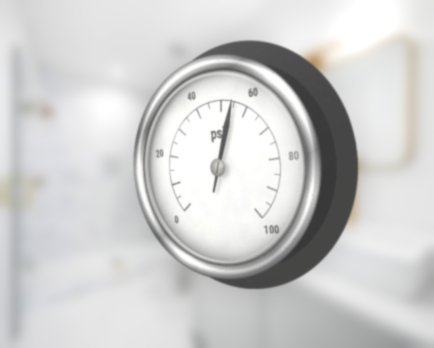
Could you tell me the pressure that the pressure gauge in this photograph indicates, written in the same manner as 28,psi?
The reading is 55,psi
